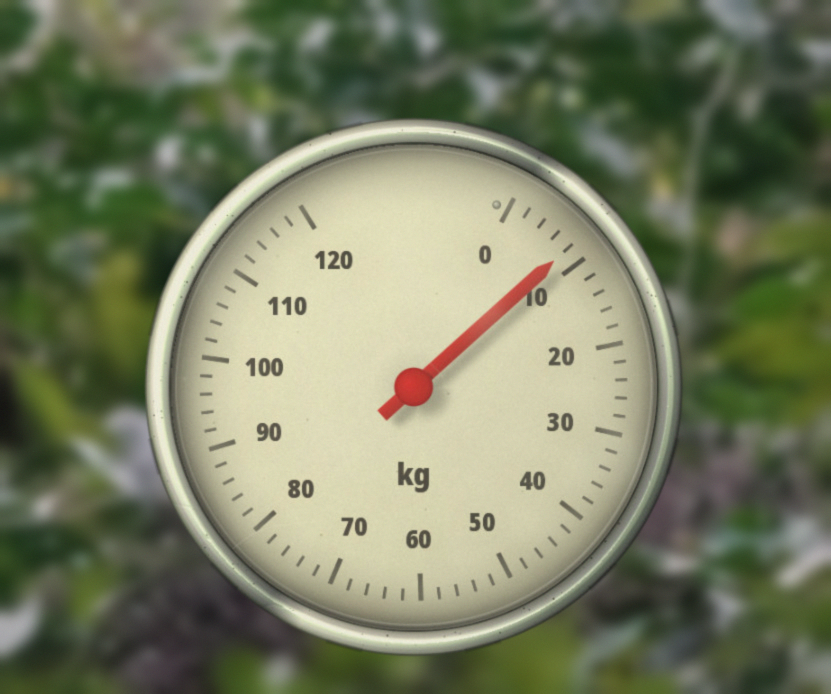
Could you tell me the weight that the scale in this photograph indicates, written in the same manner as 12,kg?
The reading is 8,kg
